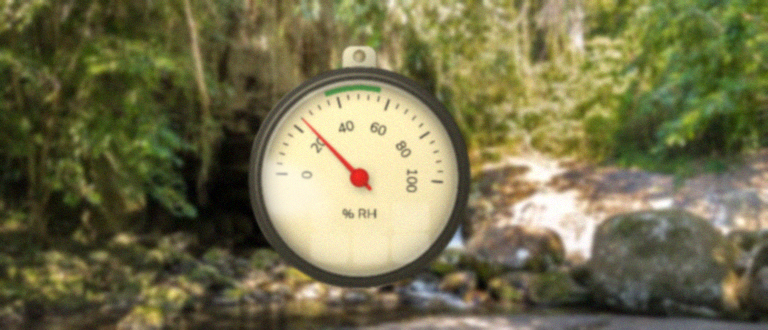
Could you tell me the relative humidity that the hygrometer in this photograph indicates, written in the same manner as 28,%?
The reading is 24,%
